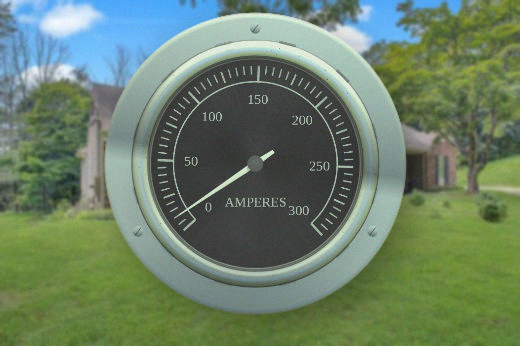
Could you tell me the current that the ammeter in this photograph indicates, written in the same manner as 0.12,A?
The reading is 10,A
